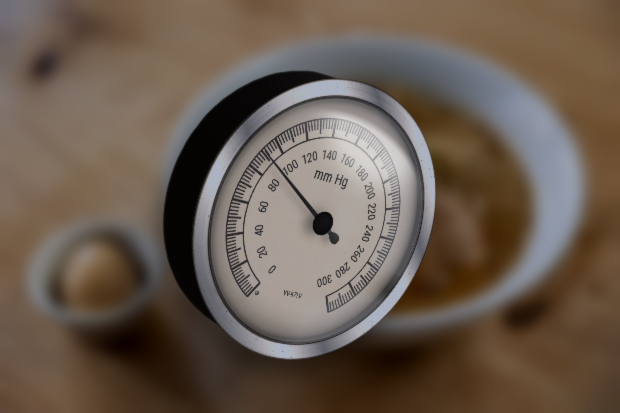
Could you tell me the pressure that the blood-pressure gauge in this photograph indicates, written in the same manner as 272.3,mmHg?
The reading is 90,mmHg
